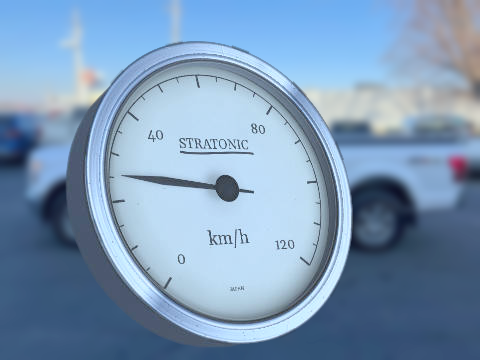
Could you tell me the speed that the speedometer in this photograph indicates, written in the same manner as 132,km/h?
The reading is 25,km/h
